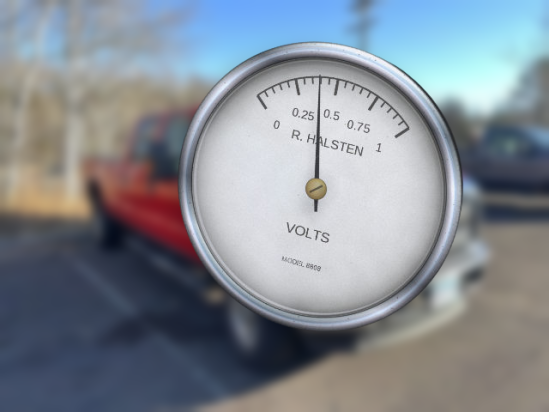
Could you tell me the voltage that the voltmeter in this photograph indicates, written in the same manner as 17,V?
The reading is 0.4,V
